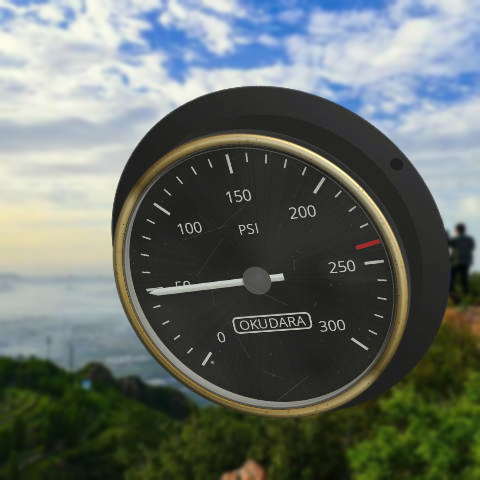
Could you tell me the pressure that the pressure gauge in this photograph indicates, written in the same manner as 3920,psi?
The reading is 50,psi
